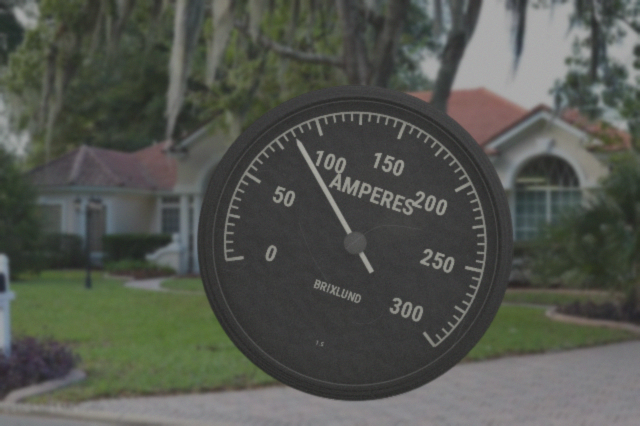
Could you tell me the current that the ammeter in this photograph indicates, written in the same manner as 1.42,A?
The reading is 85,A
